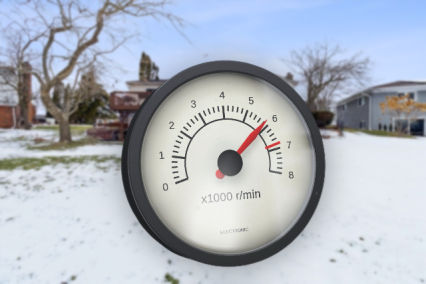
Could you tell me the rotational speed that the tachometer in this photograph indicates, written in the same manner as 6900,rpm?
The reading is 5800,rpm
